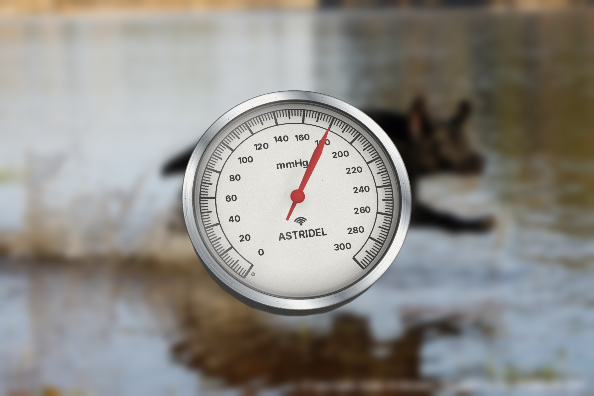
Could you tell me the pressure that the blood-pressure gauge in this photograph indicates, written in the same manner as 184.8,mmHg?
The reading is 180,mmHg
